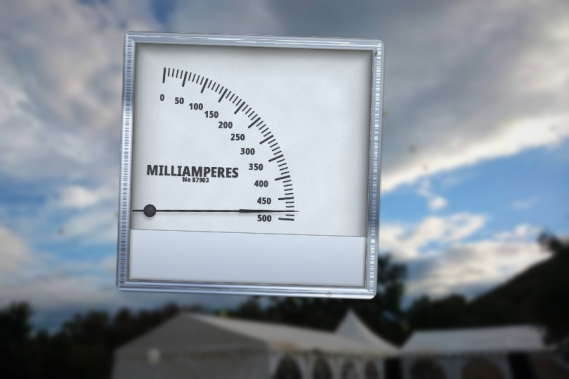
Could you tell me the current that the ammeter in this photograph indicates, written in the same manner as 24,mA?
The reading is 480,mA
